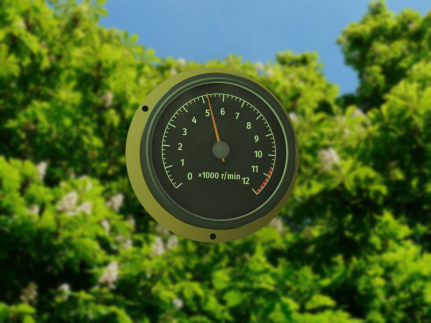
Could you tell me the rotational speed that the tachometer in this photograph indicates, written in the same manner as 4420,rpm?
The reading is 5200,rpm
